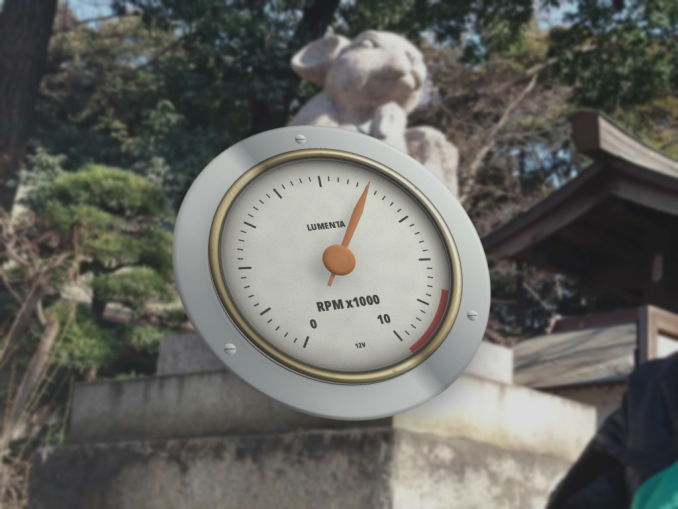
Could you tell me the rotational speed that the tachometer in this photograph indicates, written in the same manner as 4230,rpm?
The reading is 6000,rpm
